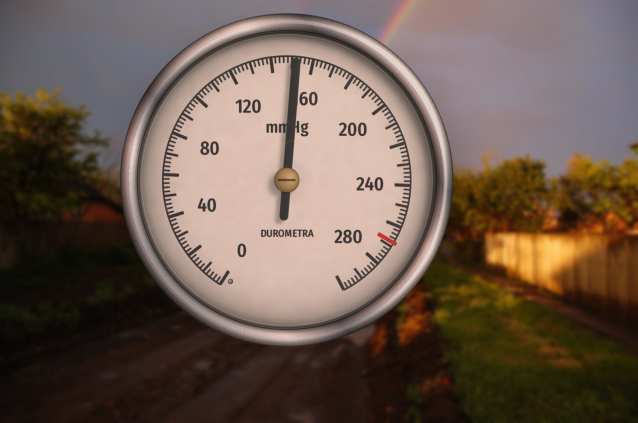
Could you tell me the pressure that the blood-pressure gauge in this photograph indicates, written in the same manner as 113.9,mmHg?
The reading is 152,mmHg
